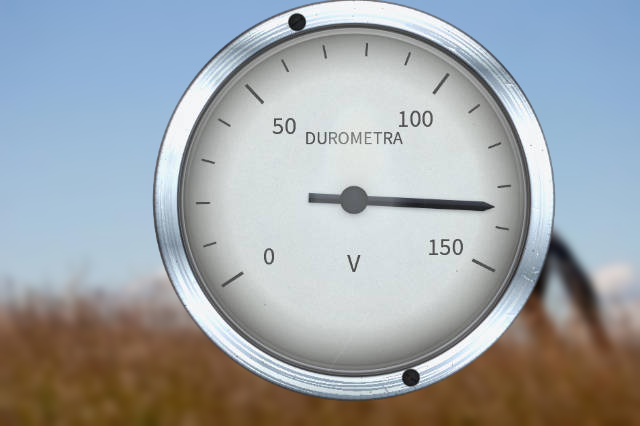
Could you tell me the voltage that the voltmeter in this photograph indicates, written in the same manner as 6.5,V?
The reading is 135,V
